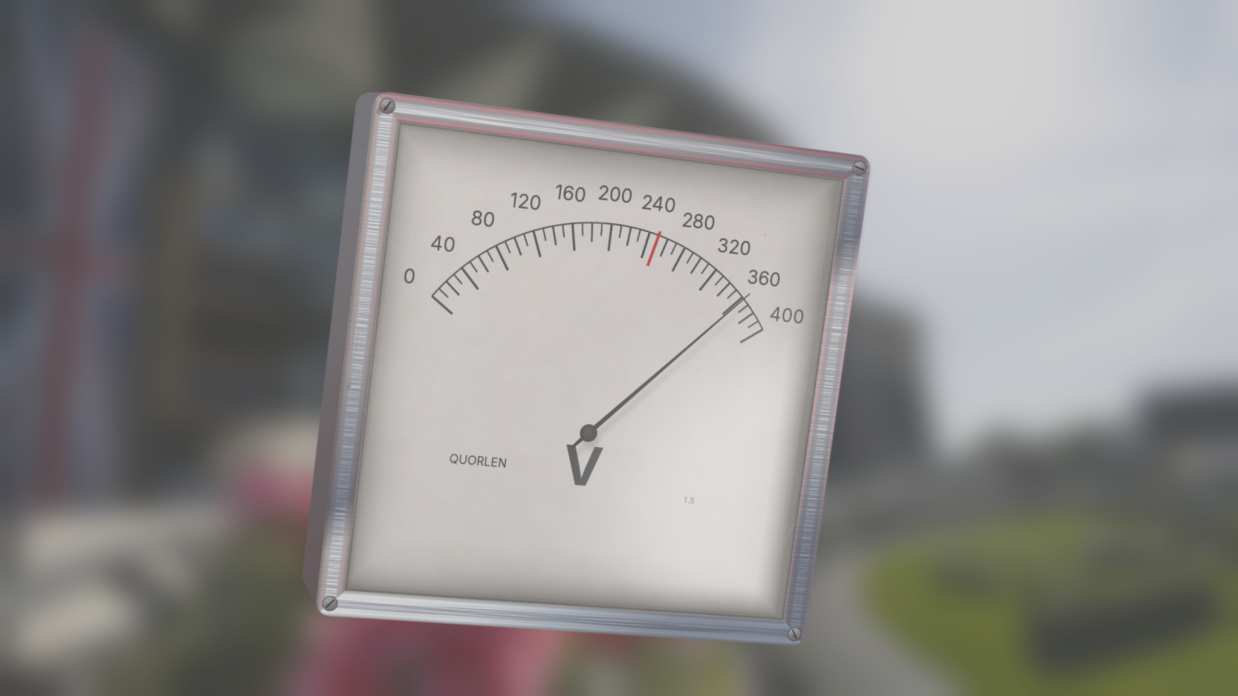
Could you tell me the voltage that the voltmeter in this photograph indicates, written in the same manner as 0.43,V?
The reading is 360,V
